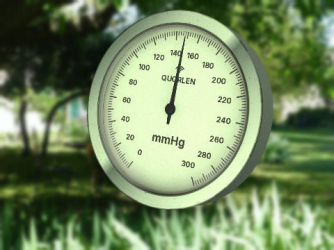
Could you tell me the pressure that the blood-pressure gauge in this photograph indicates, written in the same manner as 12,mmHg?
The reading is 150,mmHg
